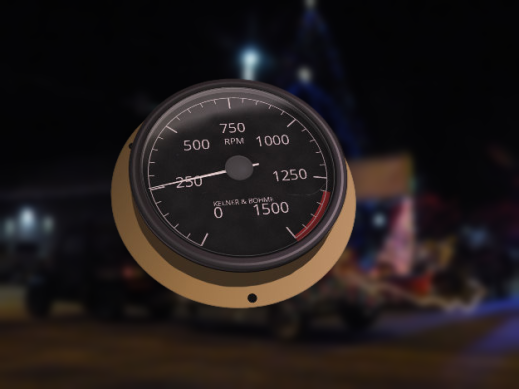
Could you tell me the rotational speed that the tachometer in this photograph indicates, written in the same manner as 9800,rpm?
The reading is 250,rpm
